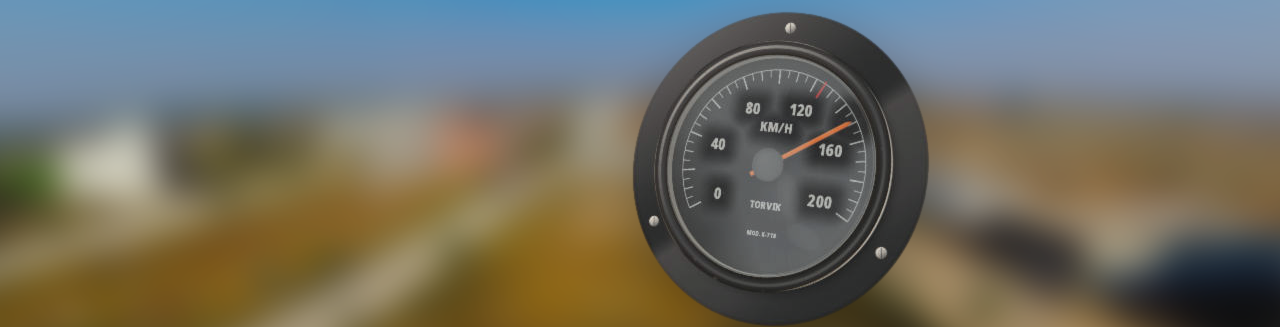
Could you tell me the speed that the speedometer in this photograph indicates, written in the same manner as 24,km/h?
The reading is 150,km/h
